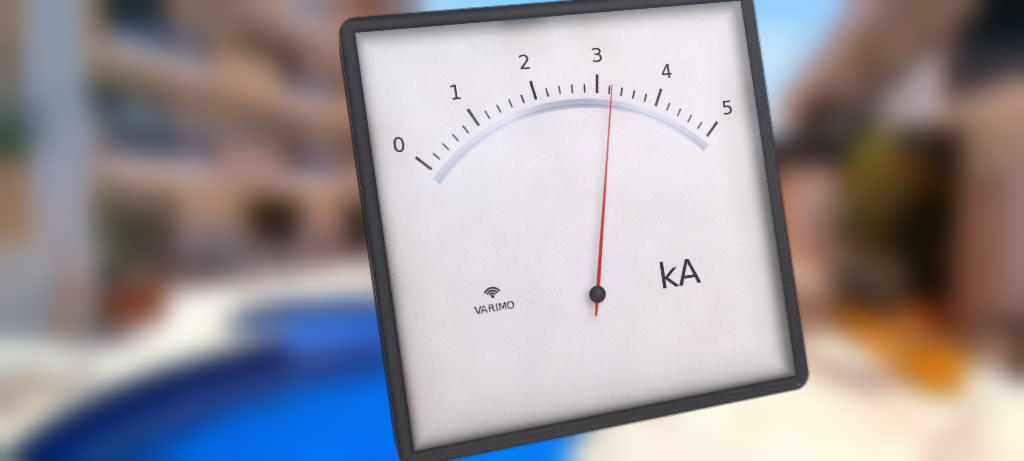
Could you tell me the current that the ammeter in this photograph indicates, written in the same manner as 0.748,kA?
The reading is 3.2,kA
